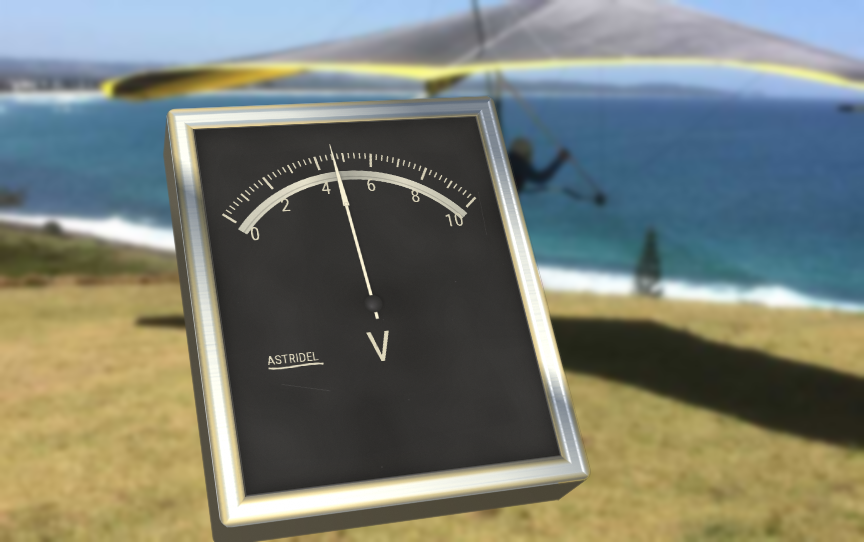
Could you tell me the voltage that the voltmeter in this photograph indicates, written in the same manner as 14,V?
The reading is 4.6,V
